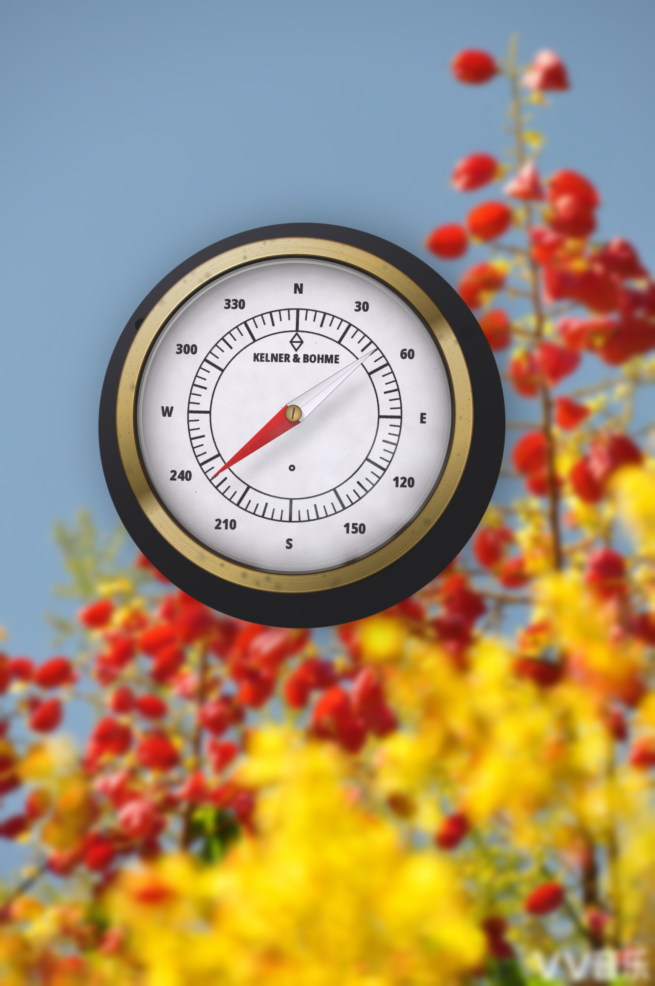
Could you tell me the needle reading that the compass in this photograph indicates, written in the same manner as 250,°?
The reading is 230,°
